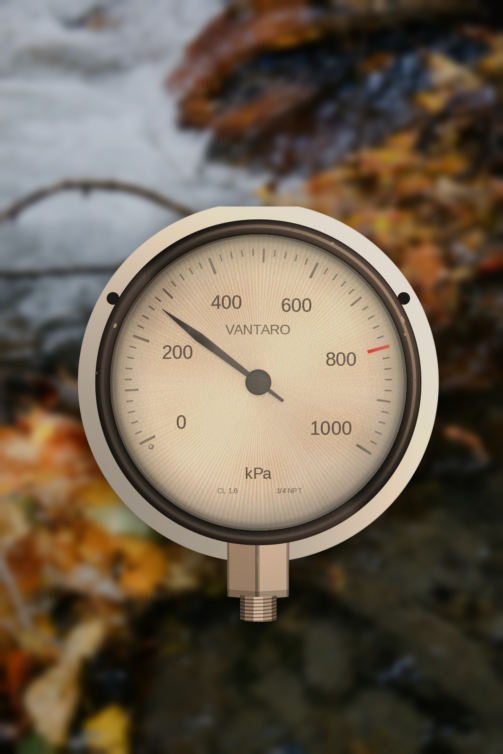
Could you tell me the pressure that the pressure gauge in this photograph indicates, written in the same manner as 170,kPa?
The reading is 270,kPa
